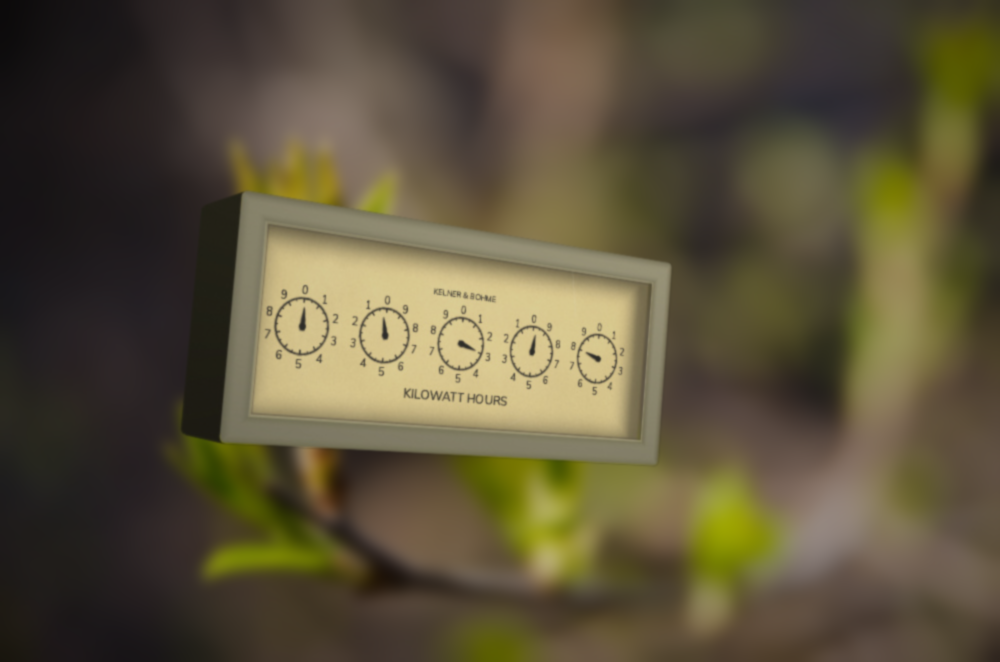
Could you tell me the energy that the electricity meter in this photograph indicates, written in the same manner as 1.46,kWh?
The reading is 298,kWh
